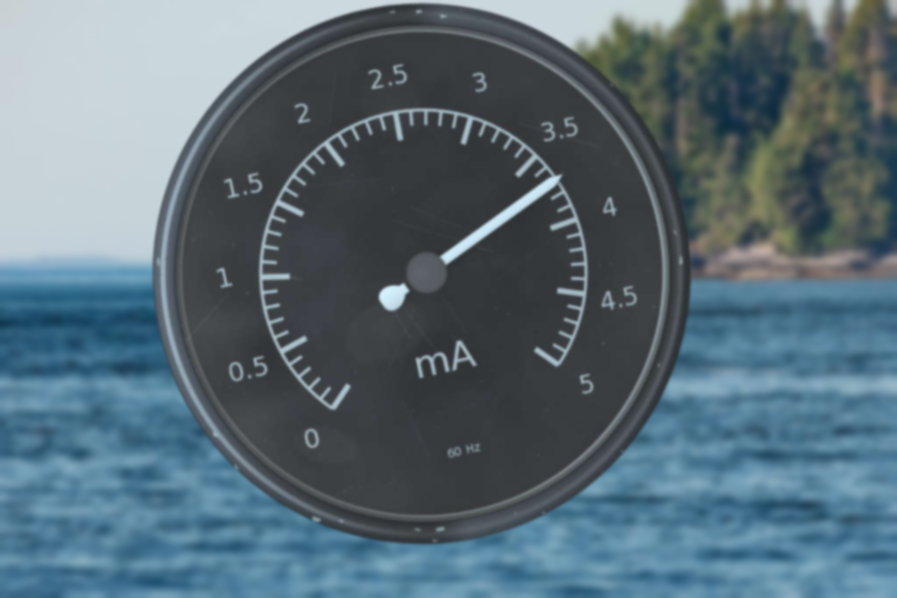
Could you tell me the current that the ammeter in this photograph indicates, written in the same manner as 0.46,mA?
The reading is 3.7,mA
